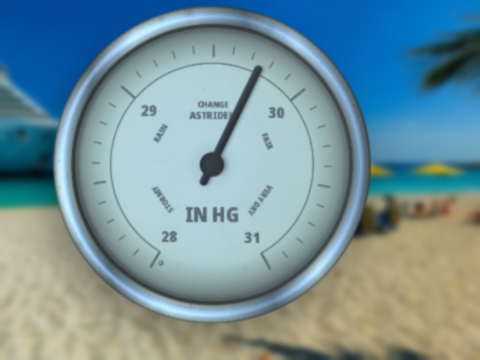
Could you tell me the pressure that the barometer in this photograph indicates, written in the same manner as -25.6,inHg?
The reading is 29.75,inHg
